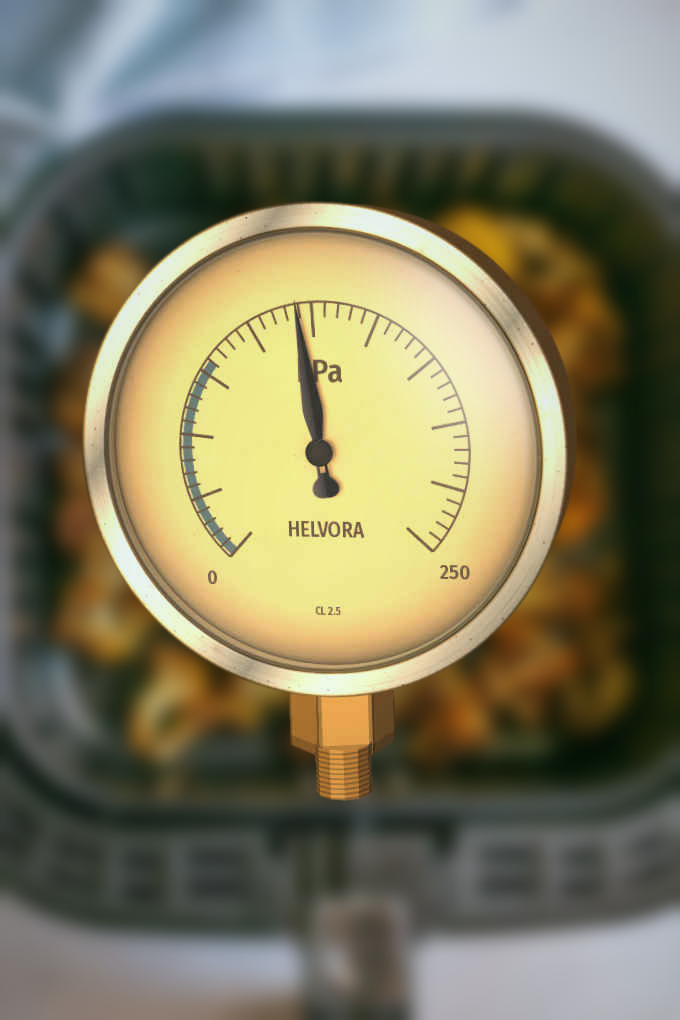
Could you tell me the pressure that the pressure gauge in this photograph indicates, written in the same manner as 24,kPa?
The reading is 120,kPa
